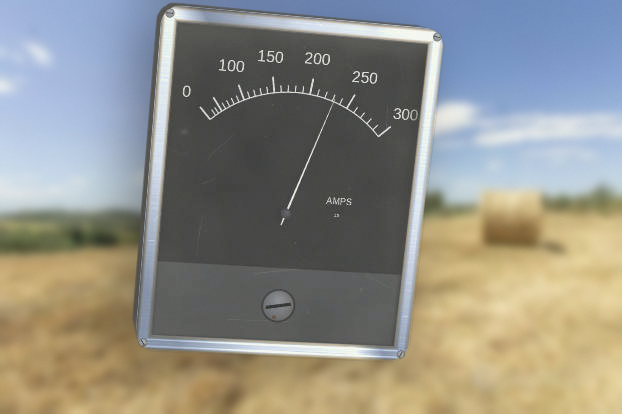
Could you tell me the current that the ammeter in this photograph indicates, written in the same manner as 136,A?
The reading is 230,A
